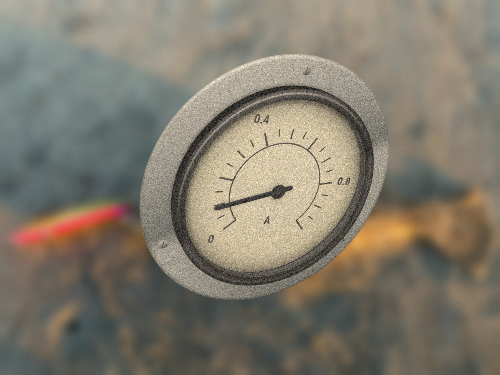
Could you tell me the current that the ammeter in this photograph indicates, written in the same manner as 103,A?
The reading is 0.1,A
